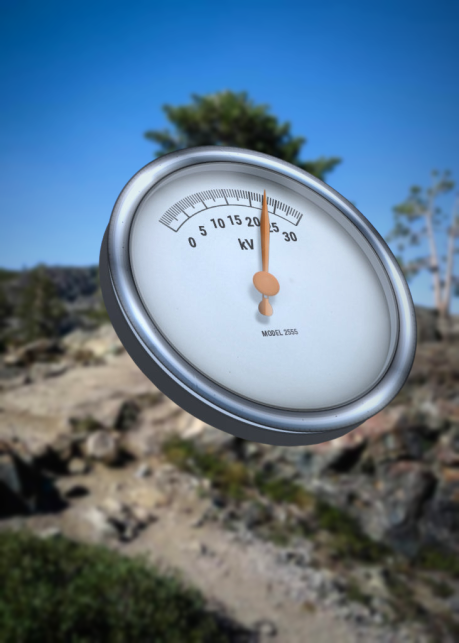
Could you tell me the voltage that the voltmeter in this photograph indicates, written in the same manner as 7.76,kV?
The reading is 22.5,kV
